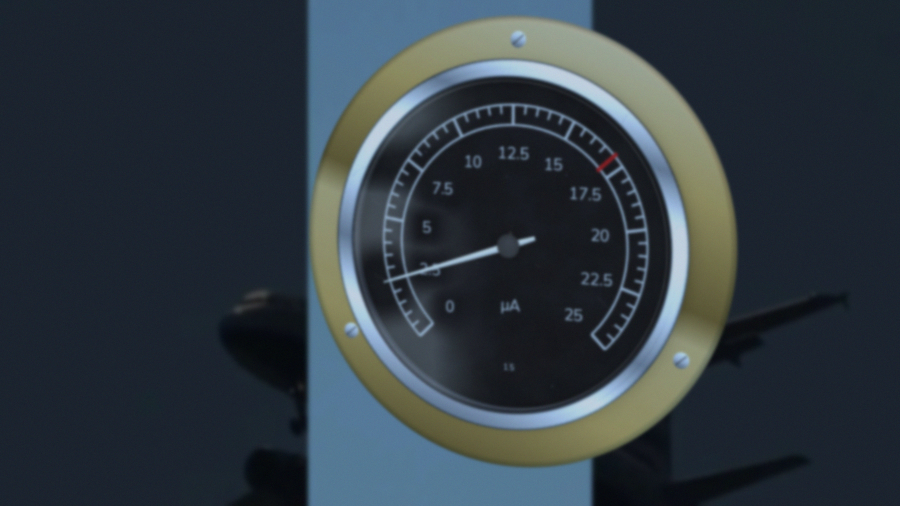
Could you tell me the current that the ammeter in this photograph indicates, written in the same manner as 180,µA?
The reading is 2.5,µA
